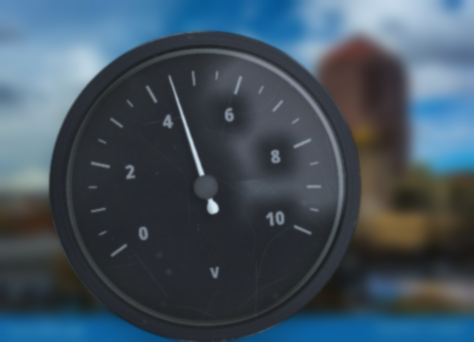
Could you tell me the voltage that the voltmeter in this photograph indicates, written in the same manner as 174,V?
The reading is 4.5,V
